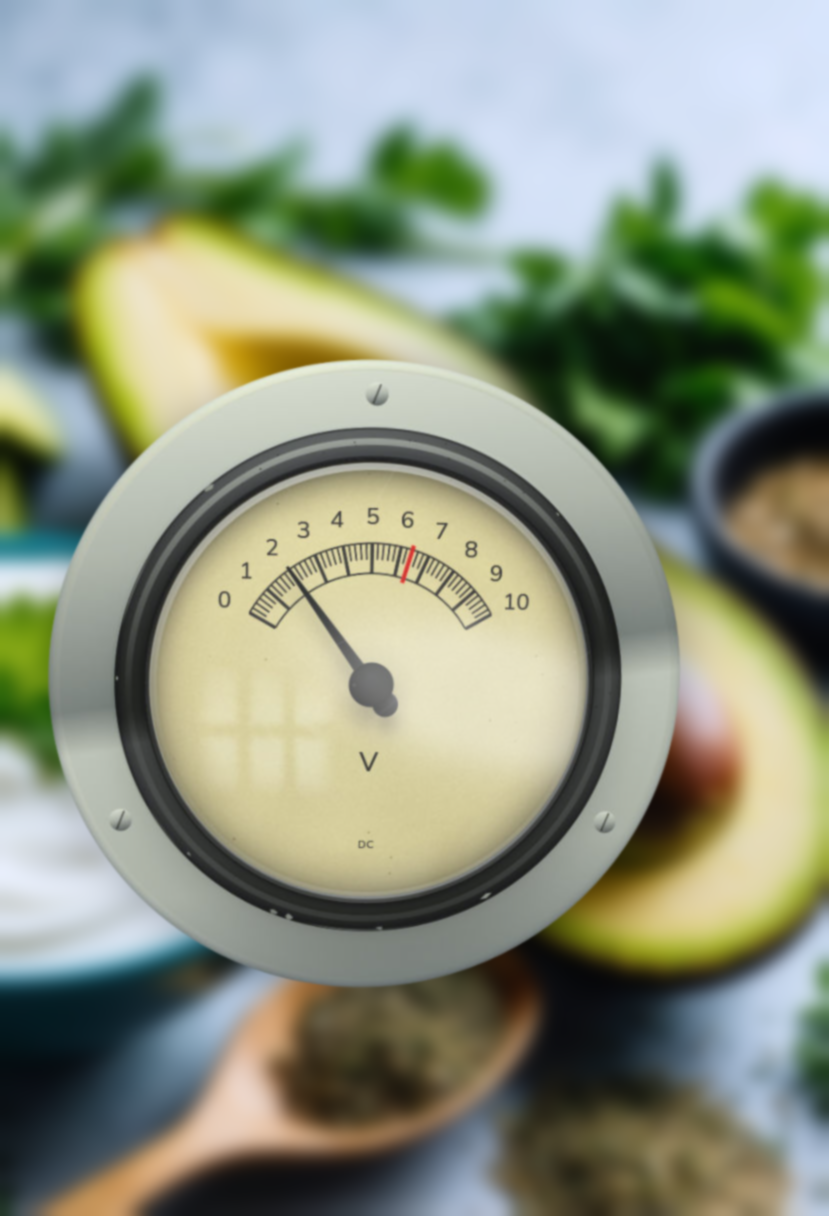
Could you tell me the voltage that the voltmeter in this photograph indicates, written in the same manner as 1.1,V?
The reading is 2,V
